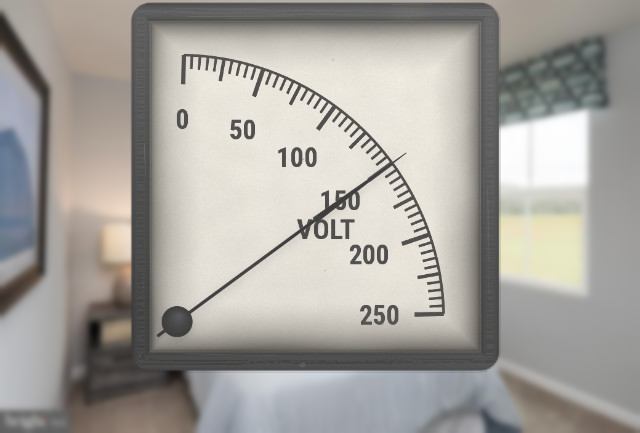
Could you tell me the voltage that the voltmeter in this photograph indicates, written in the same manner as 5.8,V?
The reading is 150,V
